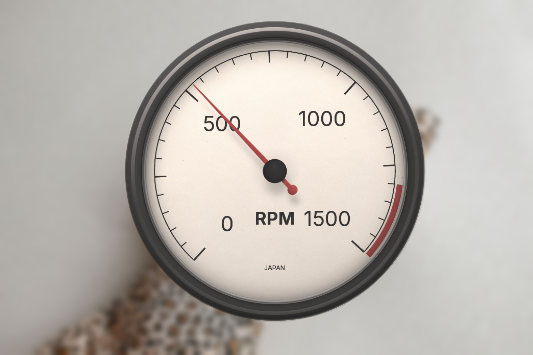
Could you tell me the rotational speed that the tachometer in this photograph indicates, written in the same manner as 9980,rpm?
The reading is 525,rpm
